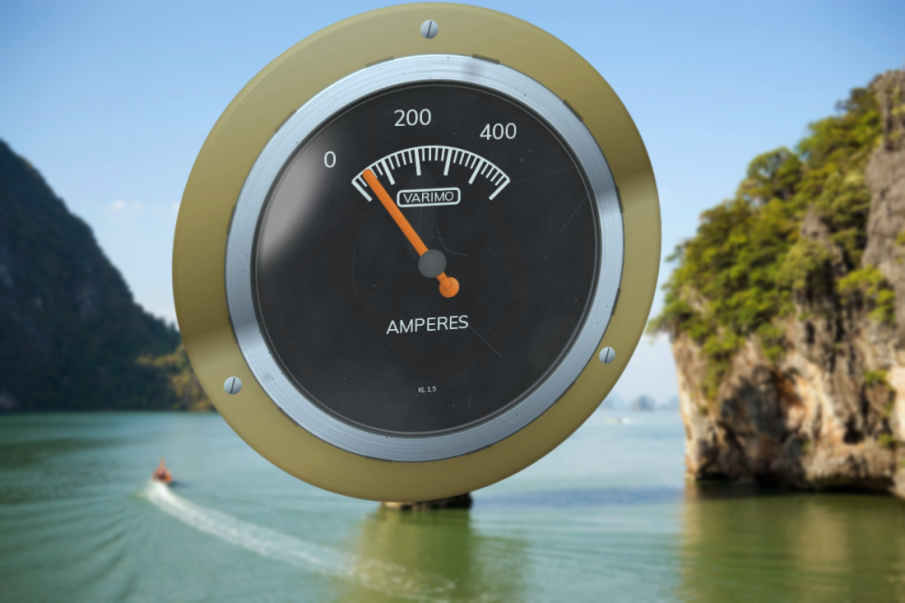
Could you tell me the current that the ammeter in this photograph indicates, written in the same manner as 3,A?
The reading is 40,A
